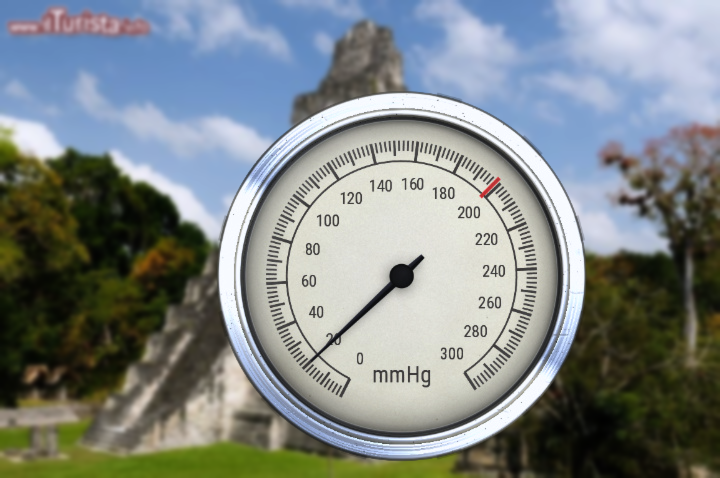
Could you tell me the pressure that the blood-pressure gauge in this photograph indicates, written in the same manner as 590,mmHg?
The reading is 20,mmHg
